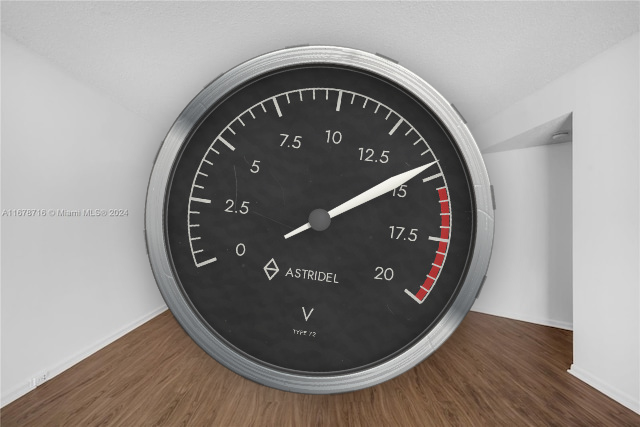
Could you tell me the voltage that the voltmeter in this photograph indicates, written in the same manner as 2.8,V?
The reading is 14.5,V
